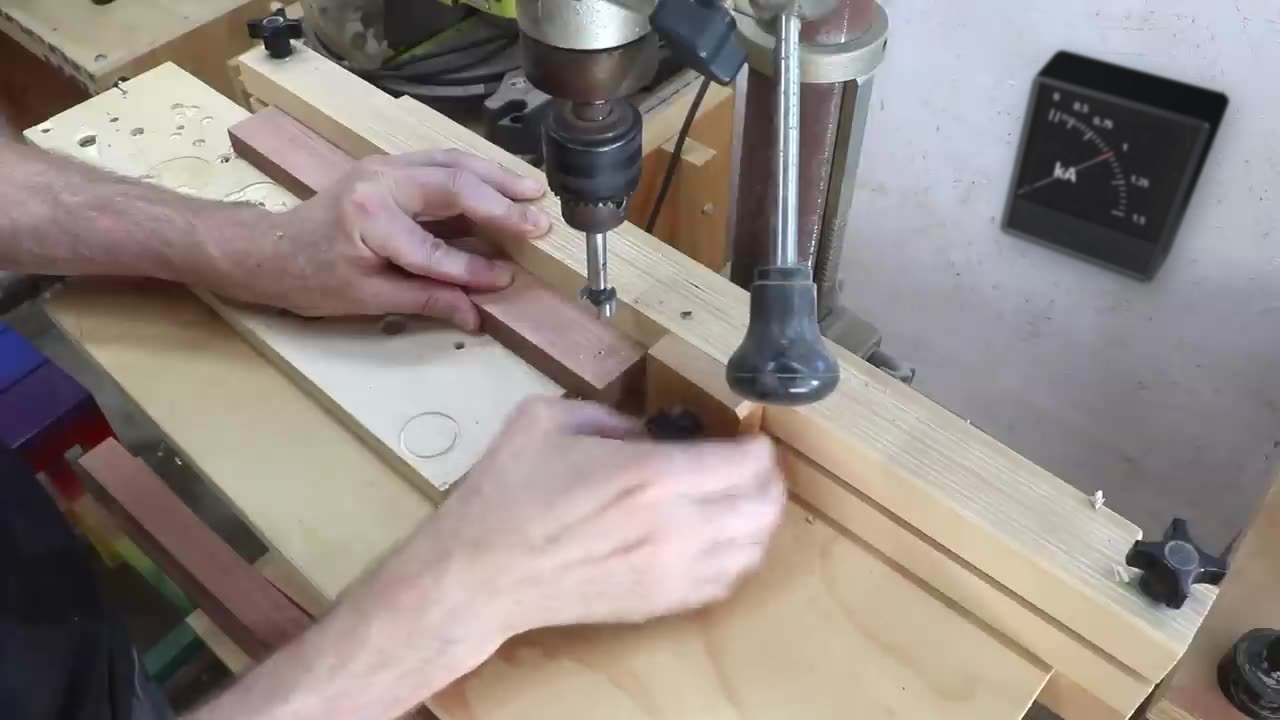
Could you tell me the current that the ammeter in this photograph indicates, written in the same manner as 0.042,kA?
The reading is 1,kA
